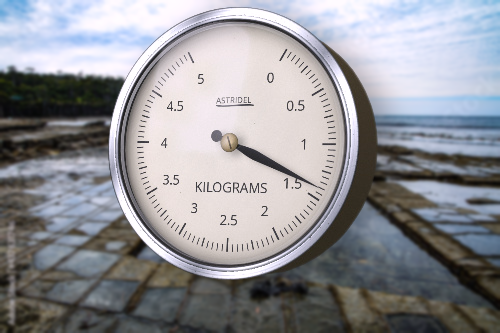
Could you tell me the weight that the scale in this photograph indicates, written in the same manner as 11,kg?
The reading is 1.4,kg
